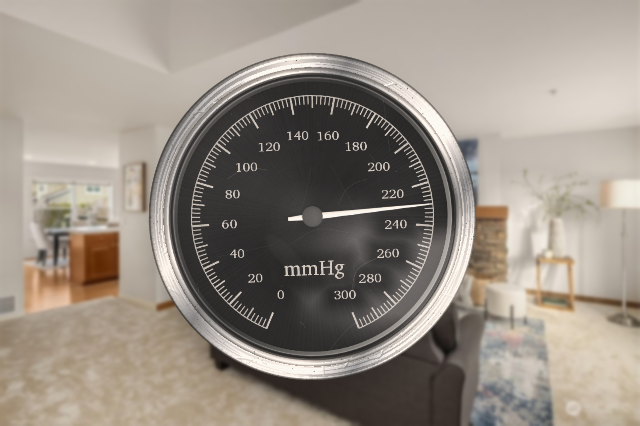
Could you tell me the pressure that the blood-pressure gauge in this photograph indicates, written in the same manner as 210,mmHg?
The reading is 230,mmHg
